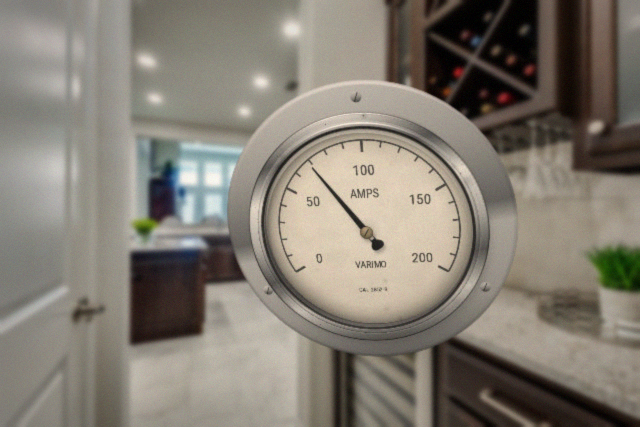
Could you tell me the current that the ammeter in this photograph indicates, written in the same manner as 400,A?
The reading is 70,A
